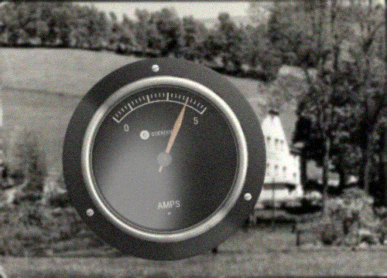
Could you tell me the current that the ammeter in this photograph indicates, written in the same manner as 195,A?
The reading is 4,A
